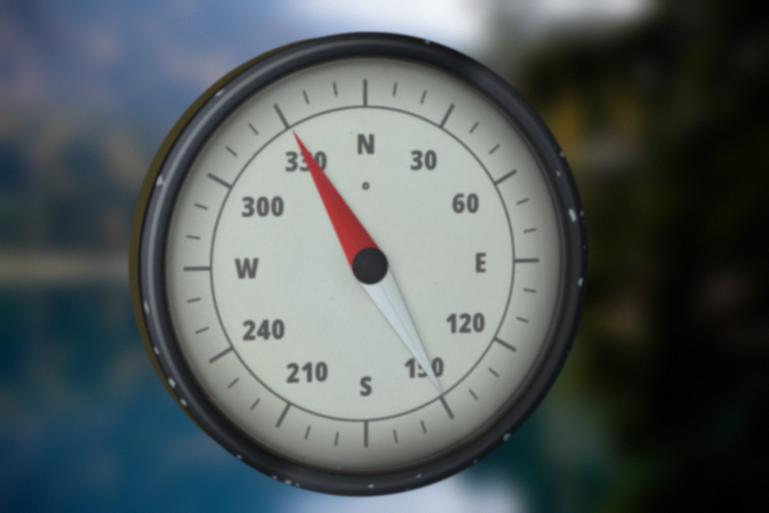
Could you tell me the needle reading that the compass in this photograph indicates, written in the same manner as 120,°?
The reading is 330,°
